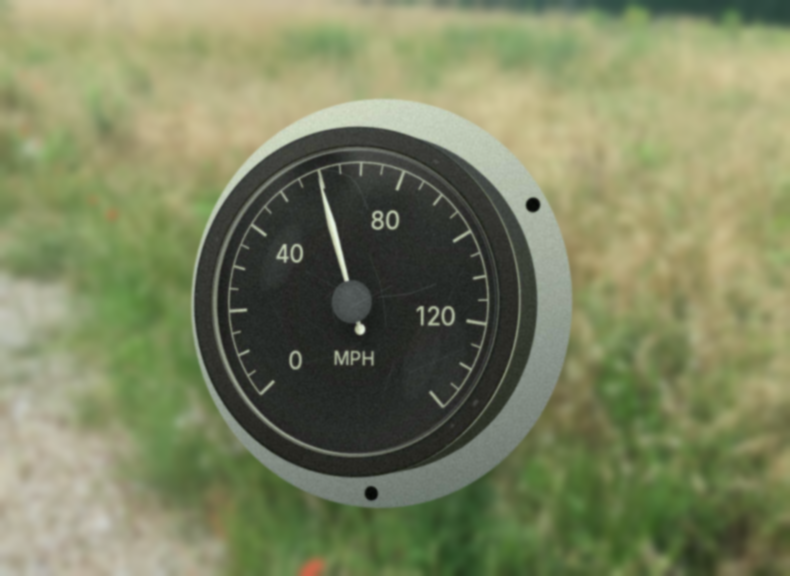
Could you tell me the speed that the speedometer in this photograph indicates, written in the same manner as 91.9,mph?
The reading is 60,mph
